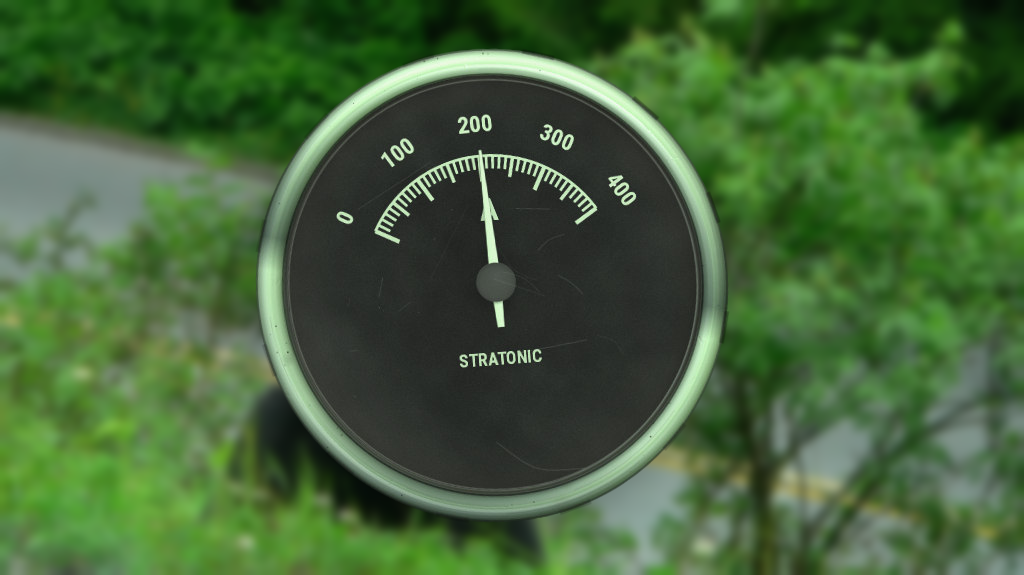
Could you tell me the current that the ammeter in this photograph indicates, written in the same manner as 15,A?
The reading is 200,A
